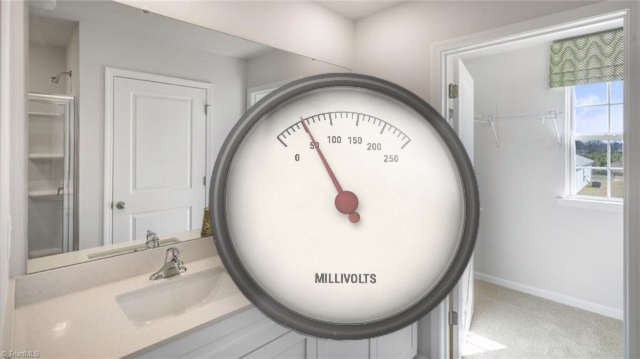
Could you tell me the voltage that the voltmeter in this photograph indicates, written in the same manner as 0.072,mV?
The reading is 50,mV
